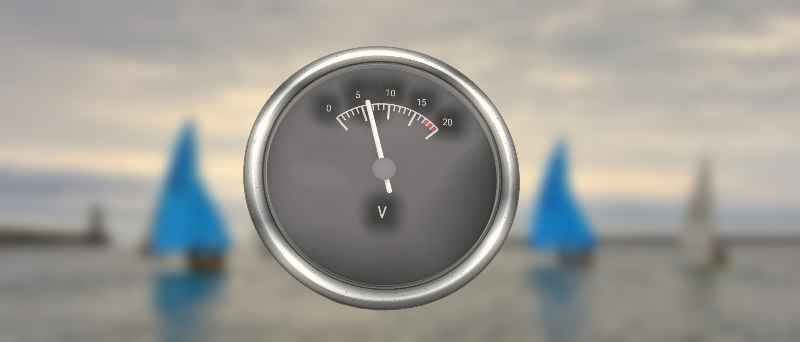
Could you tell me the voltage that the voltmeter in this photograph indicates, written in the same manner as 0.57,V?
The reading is 6,V
